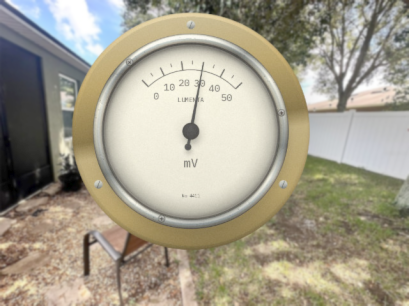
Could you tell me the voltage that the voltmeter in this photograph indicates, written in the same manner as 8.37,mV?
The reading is 30,mV
